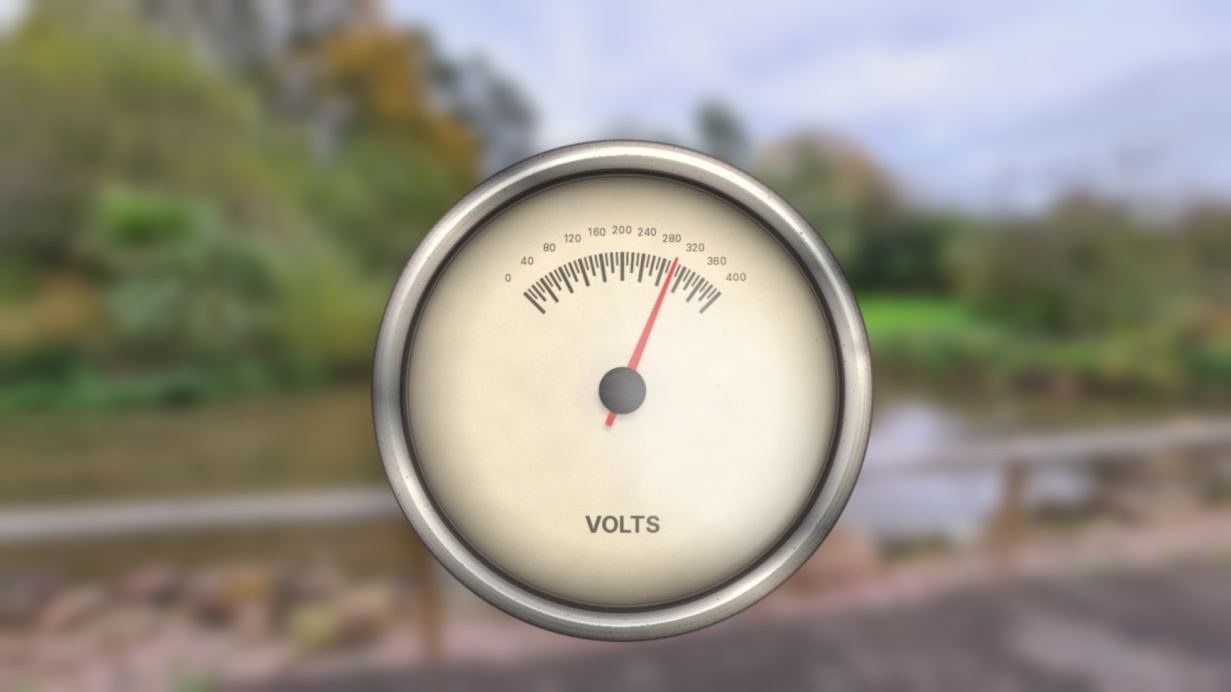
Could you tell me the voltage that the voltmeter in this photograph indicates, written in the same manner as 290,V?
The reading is 300,V
